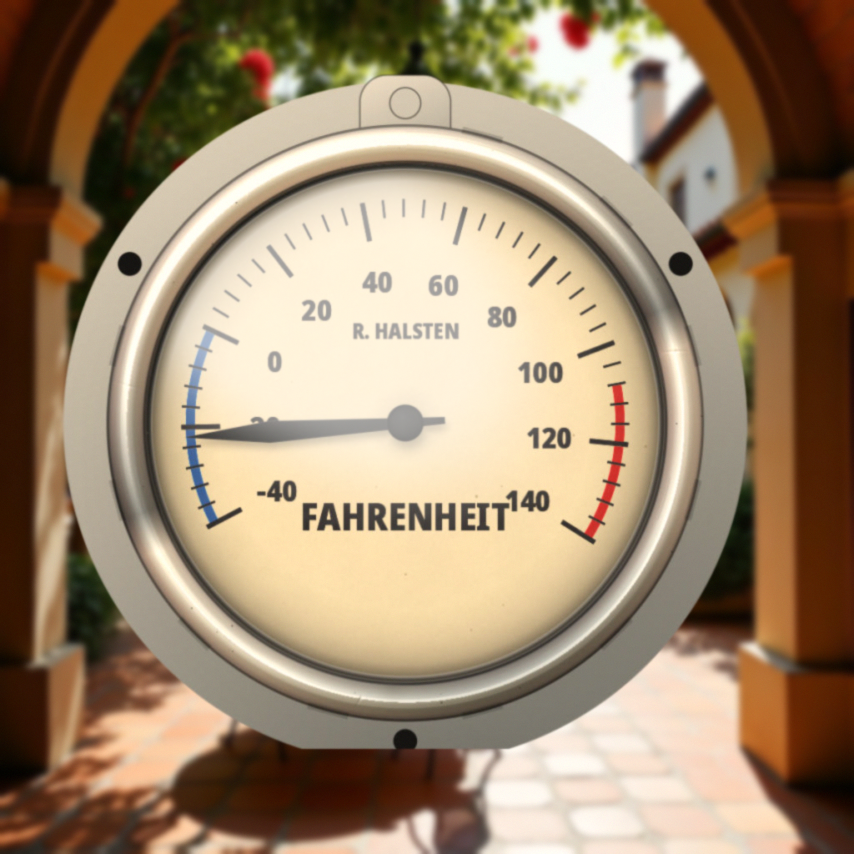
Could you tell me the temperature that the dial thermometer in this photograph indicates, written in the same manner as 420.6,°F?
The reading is -22,°F
